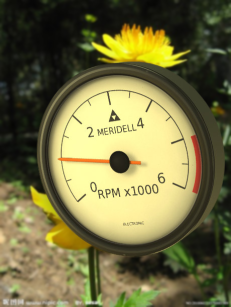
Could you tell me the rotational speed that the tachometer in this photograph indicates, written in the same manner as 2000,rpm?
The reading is 1000,rpm
